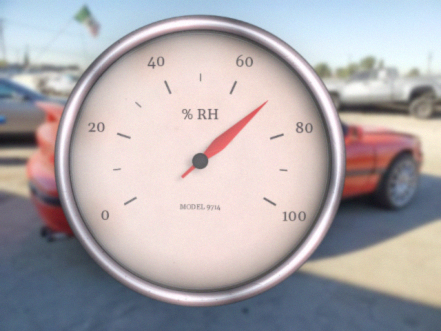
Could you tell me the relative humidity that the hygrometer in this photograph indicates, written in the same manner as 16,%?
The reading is 70,%
